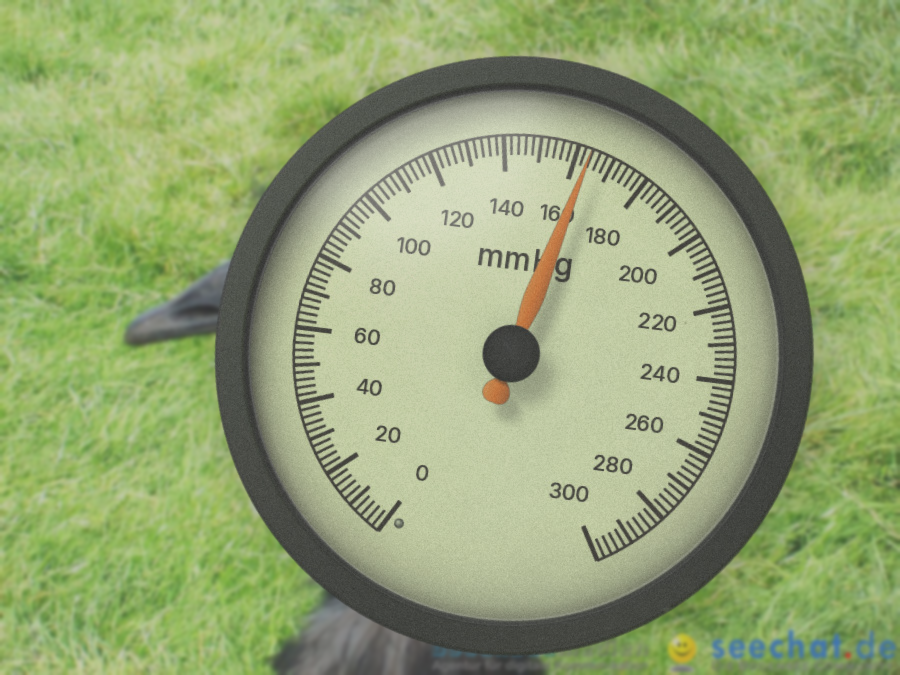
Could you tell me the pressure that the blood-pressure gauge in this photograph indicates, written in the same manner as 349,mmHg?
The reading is 164,mmHg
